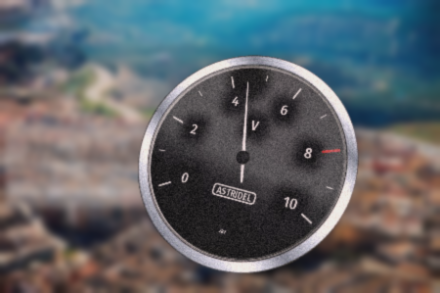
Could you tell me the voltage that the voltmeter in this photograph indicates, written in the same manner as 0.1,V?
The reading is 4.5,V
